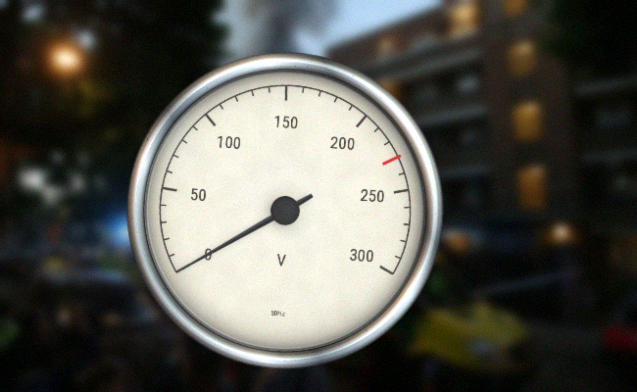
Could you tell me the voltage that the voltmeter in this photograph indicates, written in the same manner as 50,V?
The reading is 0,V
